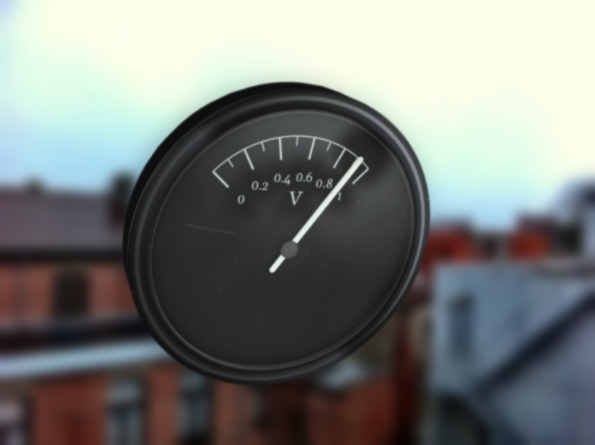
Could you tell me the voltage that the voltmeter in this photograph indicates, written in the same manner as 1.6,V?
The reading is 0.9,V
